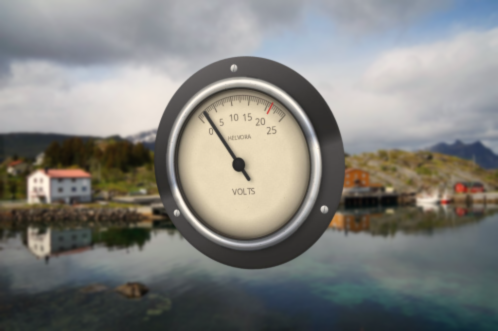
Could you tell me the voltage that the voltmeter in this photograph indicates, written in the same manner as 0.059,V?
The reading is 2.5,V
